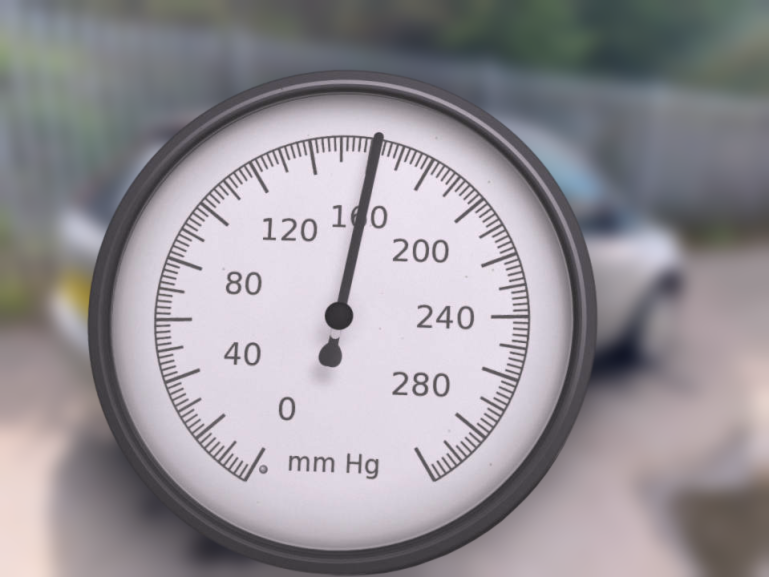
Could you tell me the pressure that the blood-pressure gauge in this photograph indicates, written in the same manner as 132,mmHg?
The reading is 162,mmHg
